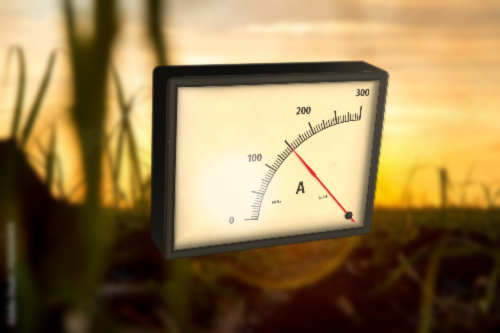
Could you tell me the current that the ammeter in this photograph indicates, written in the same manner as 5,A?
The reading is 150,A
